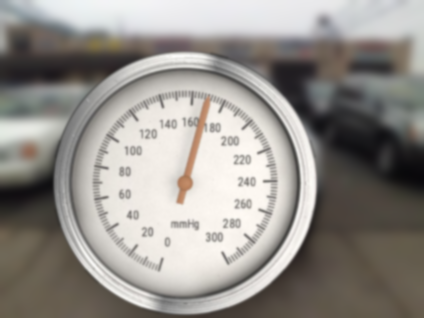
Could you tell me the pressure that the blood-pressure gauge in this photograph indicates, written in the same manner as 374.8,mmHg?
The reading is 170,mmHg
